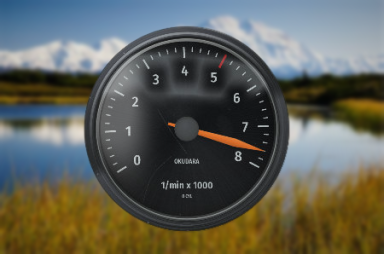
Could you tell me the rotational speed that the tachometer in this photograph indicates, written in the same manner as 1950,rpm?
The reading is 7600,rpm
